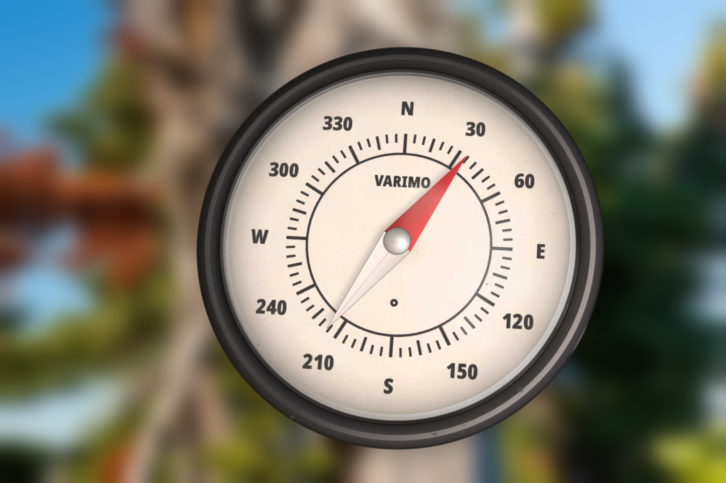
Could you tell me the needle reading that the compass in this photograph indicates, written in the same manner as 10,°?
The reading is 35,°
